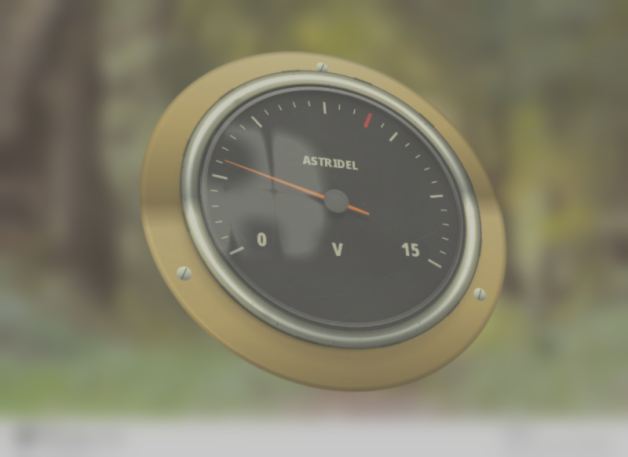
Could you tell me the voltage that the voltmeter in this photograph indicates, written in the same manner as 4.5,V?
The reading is 3,V
